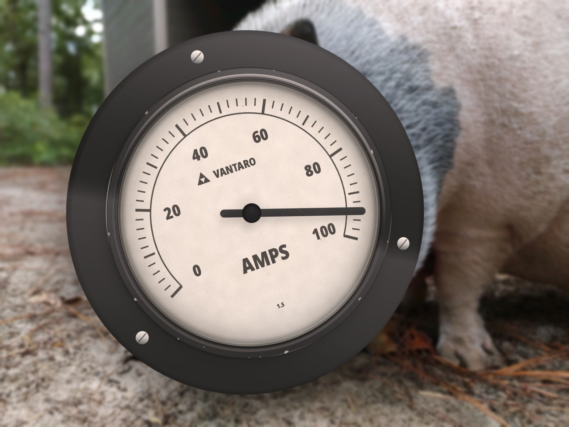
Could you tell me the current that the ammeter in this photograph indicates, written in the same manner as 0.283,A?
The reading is 94,A
